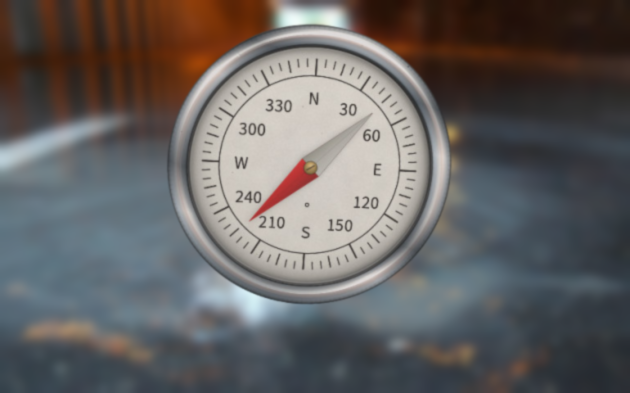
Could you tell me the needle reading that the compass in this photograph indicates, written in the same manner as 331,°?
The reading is 225,°
